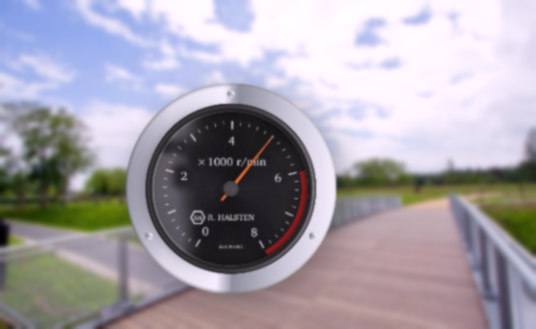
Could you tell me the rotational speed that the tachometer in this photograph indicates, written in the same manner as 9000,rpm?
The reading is 5000,rpm
